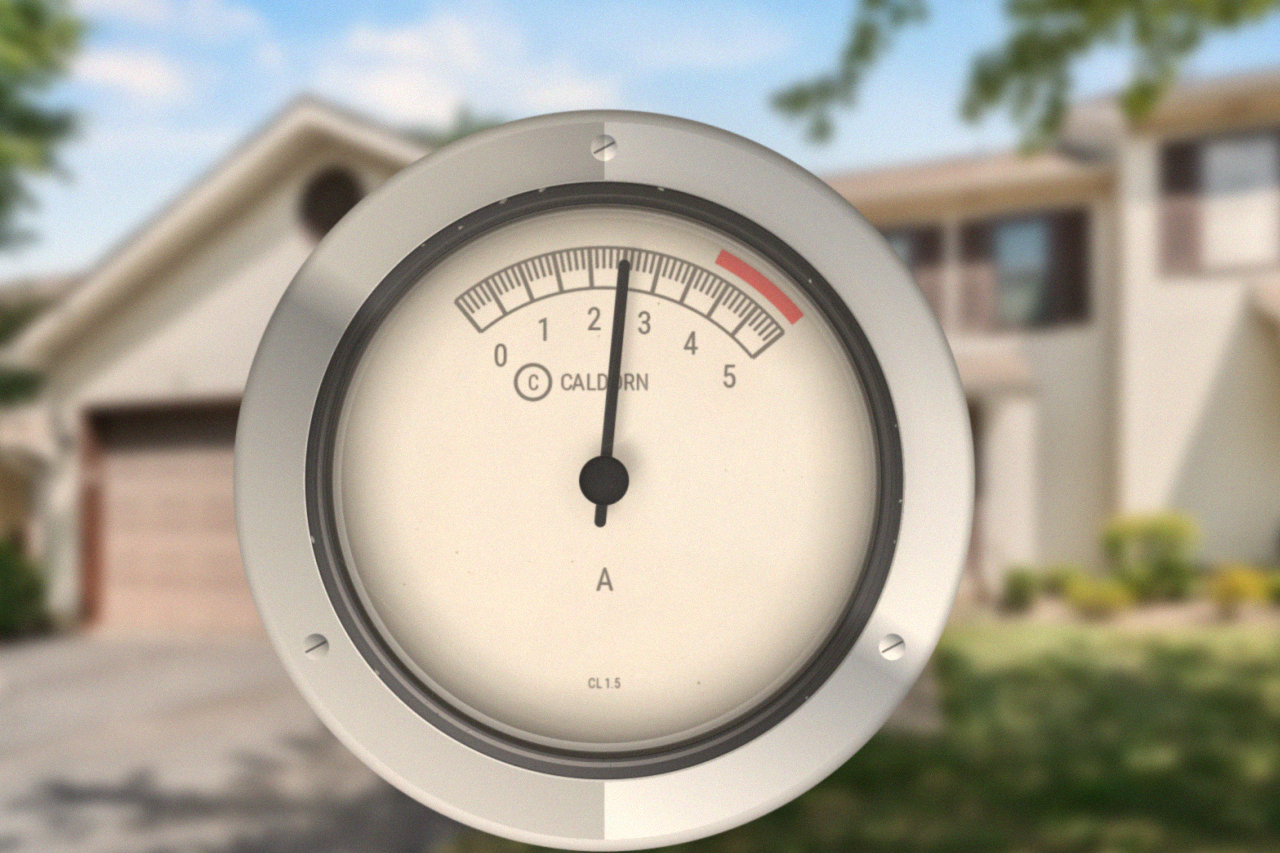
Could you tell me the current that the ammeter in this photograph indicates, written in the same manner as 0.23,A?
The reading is 2.5,A
